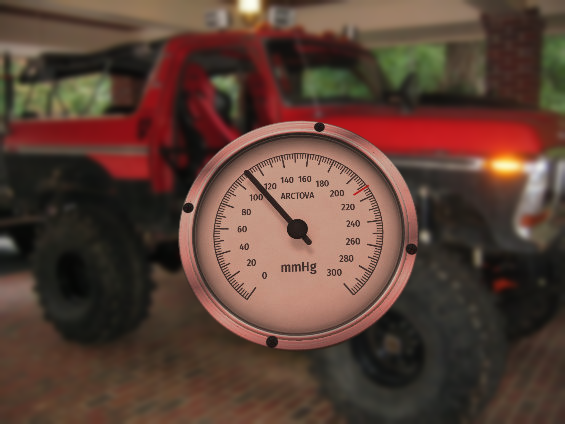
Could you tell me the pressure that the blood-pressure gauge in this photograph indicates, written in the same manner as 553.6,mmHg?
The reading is 110,mmHg
